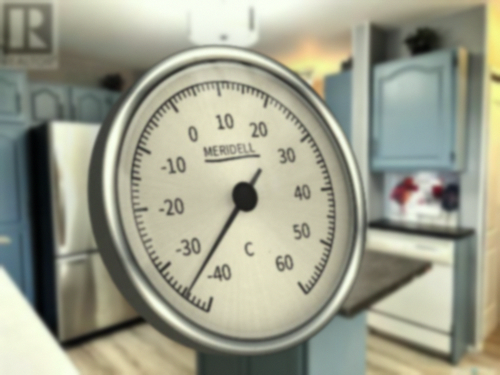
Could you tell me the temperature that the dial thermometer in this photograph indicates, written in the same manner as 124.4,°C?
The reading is -35,°C
